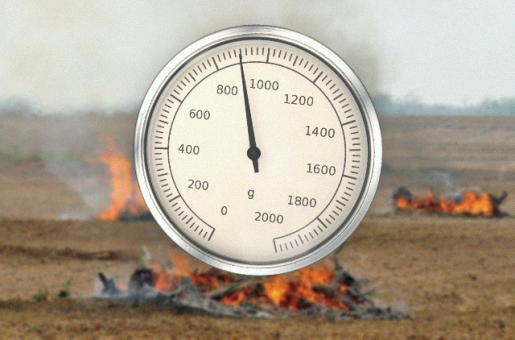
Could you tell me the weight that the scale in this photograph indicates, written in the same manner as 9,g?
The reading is 900,g
